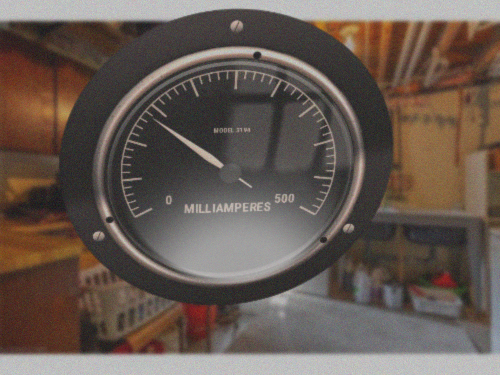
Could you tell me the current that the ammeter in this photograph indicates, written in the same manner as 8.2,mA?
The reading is 140,mA
